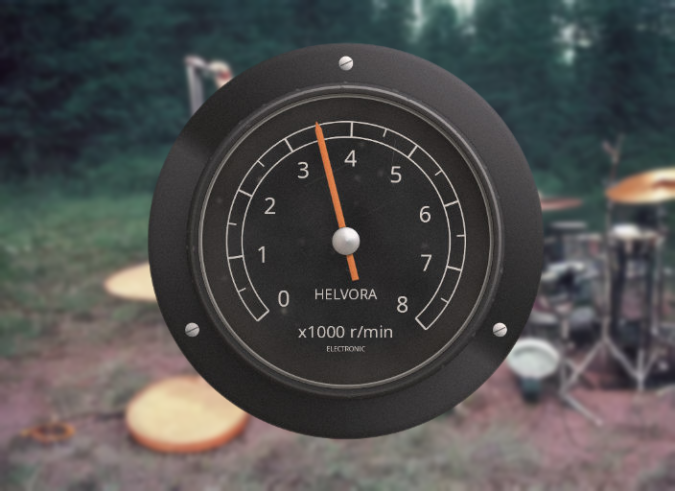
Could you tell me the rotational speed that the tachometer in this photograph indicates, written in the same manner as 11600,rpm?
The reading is 3500,rpm
